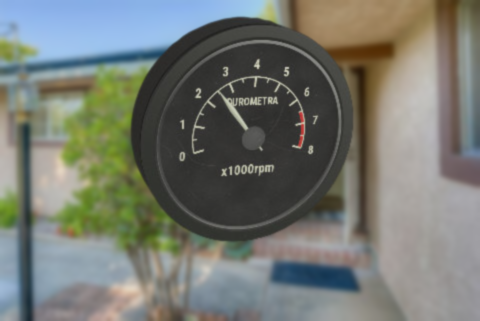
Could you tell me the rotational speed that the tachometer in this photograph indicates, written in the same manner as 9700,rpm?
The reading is 2500,rpm
